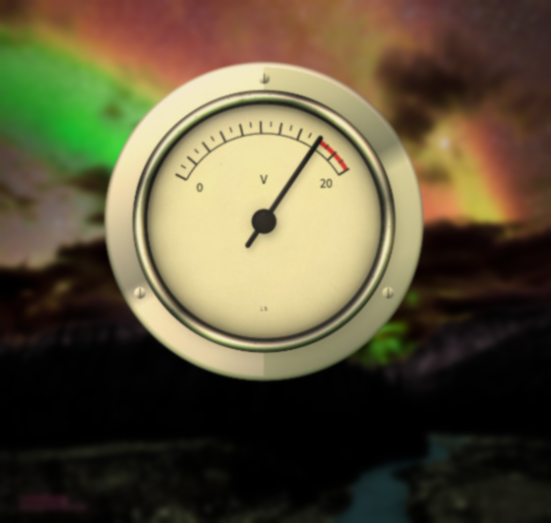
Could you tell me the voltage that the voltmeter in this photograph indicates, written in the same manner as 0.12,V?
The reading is 16,V
